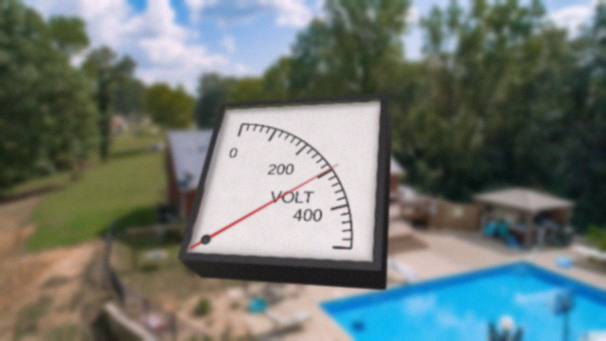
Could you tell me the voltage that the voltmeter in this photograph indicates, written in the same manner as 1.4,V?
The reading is 300,V
